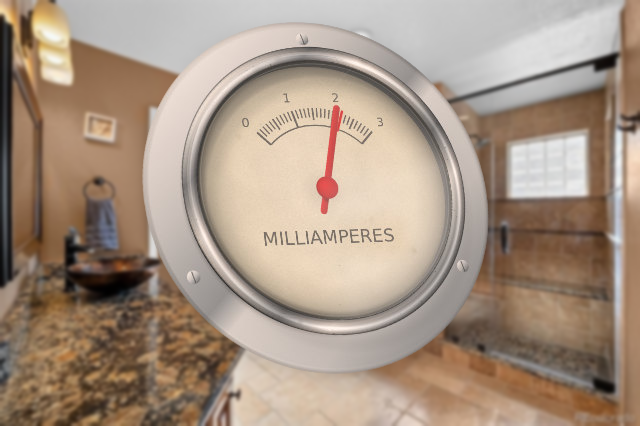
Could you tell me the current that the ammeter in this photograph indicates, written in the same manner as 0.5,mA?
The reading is 2,mA
